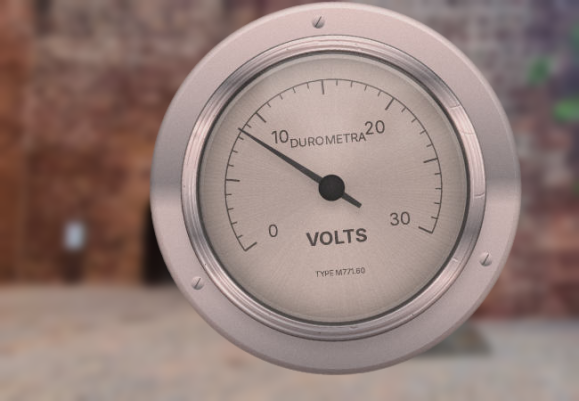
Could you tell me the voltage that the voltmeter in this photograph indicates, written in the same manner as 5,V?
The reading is 8.5,V
